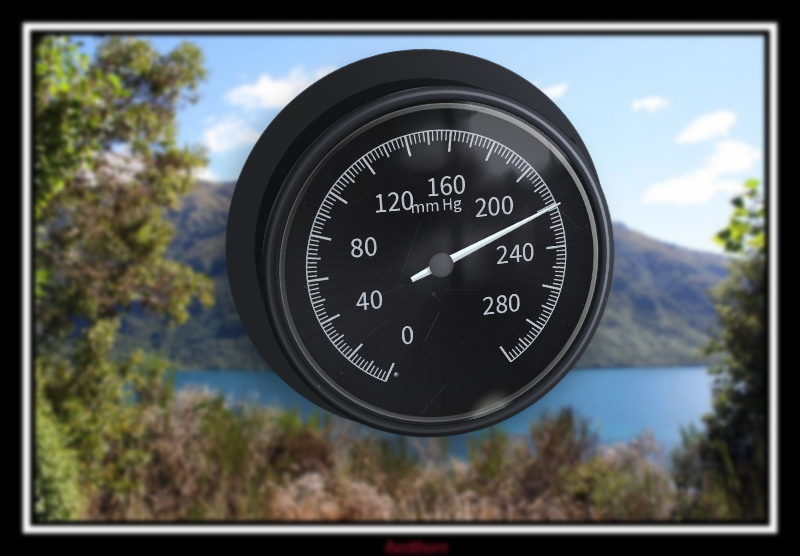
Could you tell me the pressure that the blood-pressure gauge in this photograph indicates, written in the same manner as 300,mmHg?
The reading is 220,mmHg
